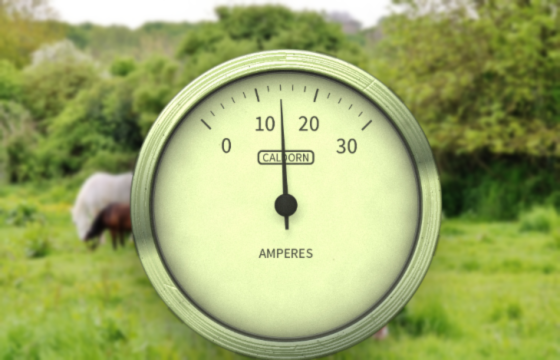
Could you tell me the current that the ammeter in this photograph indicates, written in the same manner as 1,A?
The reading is 14,A
